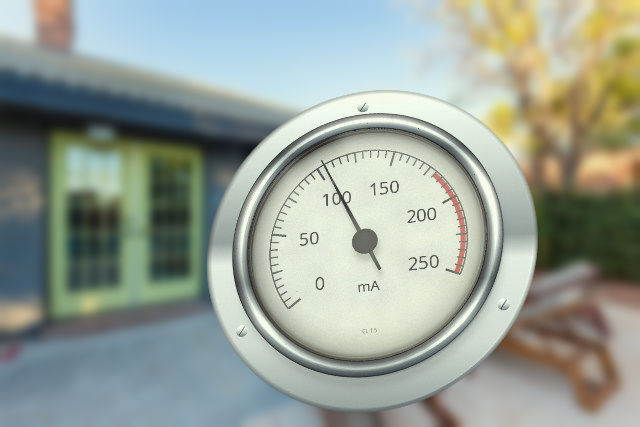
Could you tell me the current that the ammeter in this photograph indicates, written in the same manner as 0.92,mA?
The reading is 105,mA
